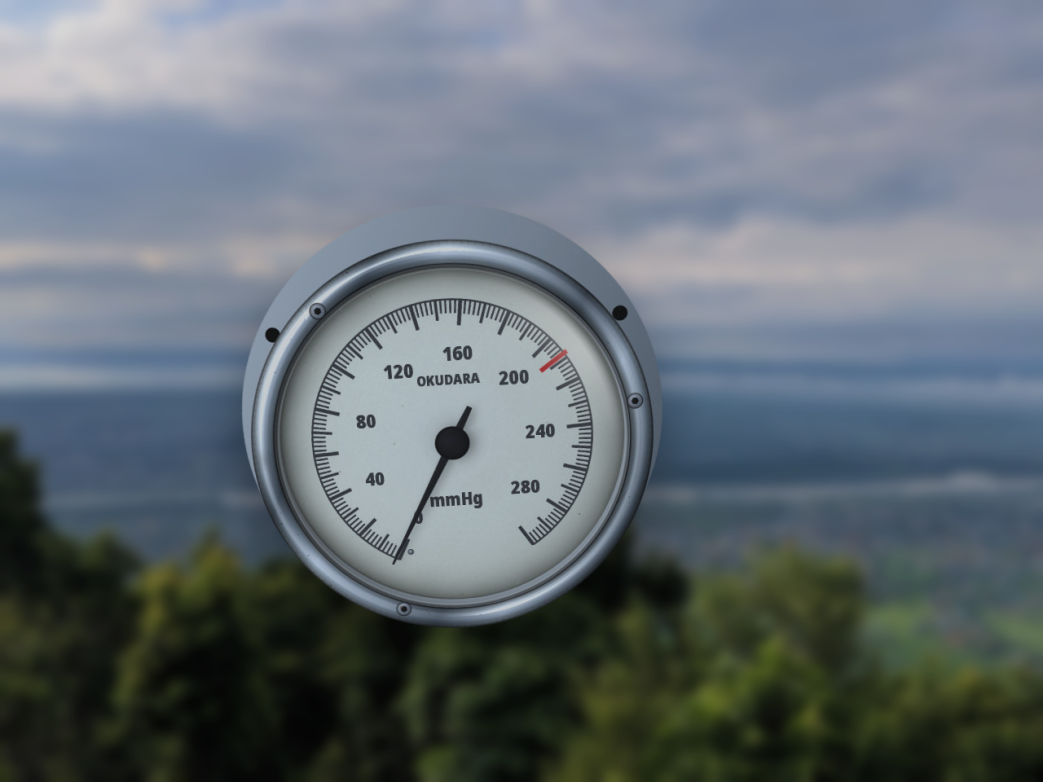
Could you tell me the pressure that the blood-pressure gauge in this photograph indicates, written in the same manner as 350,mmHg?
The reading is 2,mmHg
